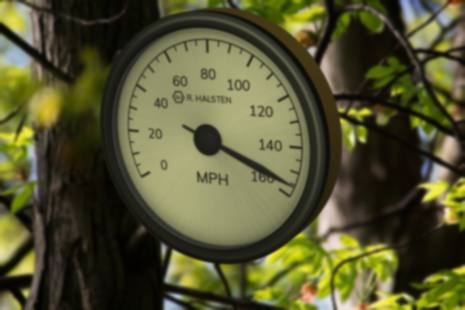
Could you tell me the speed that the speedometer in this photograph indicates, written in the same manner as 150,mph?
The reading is 155,mph
